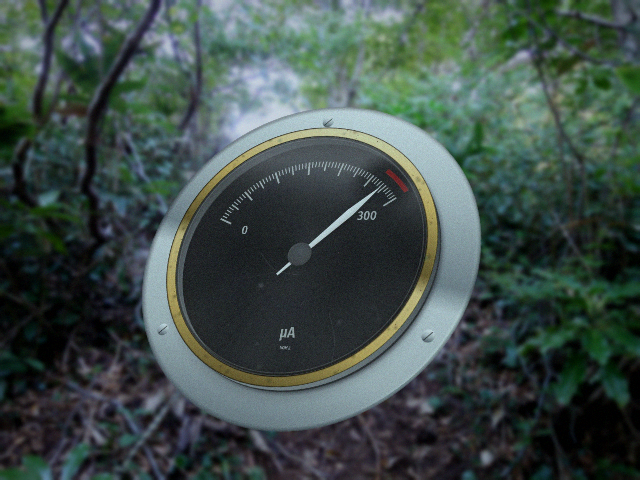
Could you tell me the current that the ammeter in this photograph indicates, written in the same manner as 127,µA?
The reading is 275,µA
